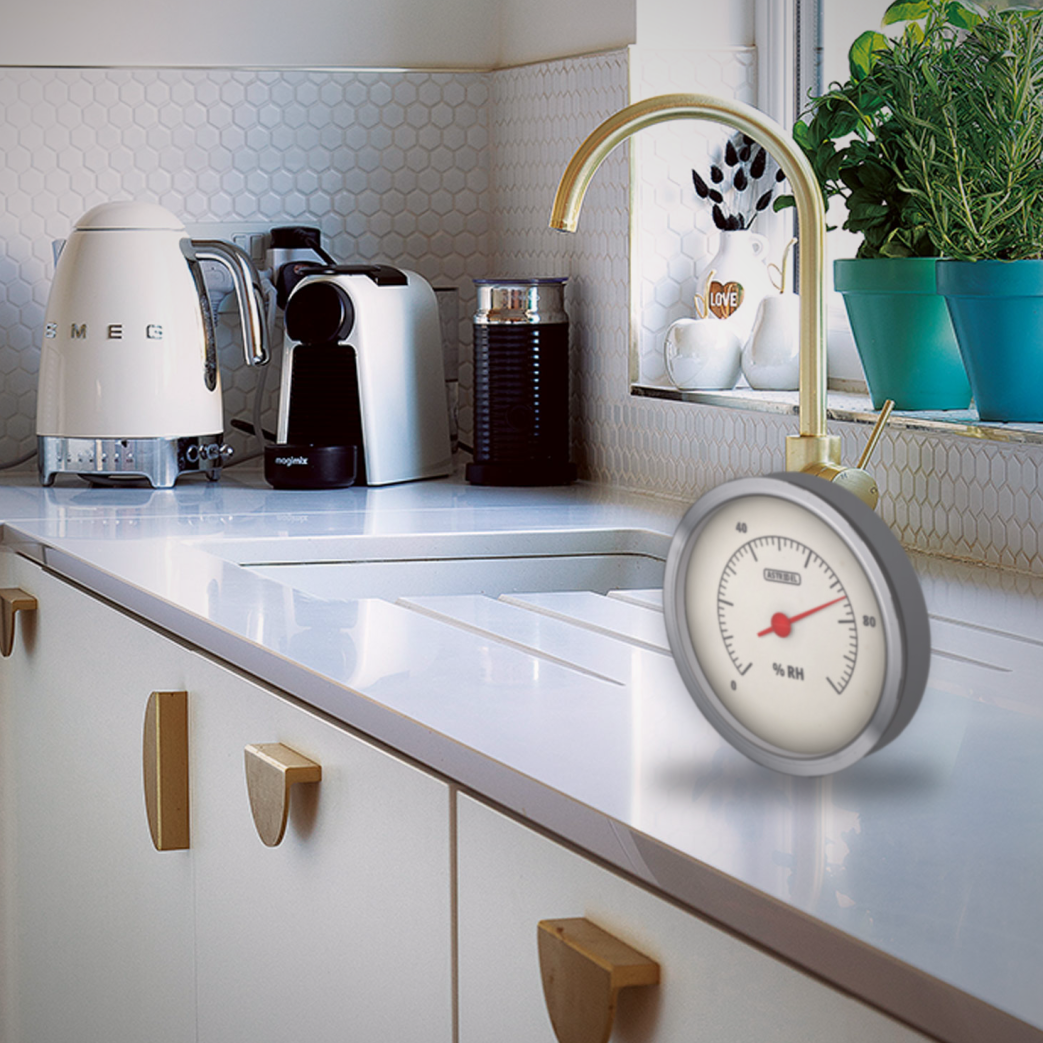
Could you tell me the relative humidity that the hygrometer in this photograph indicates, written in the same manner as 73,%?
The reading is 74,%
